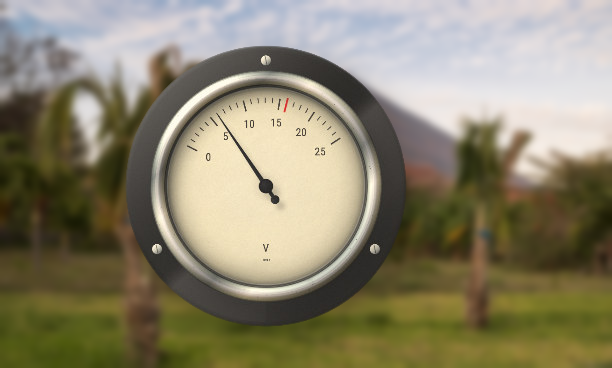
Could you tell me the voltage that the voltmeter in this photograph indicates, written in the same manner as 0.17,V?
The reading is 6,V
